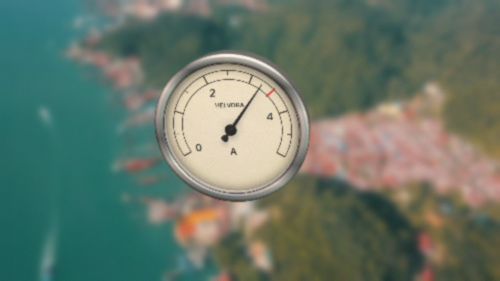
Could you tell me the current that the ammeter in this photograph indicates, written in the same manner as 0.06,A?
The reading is 3.25,A
